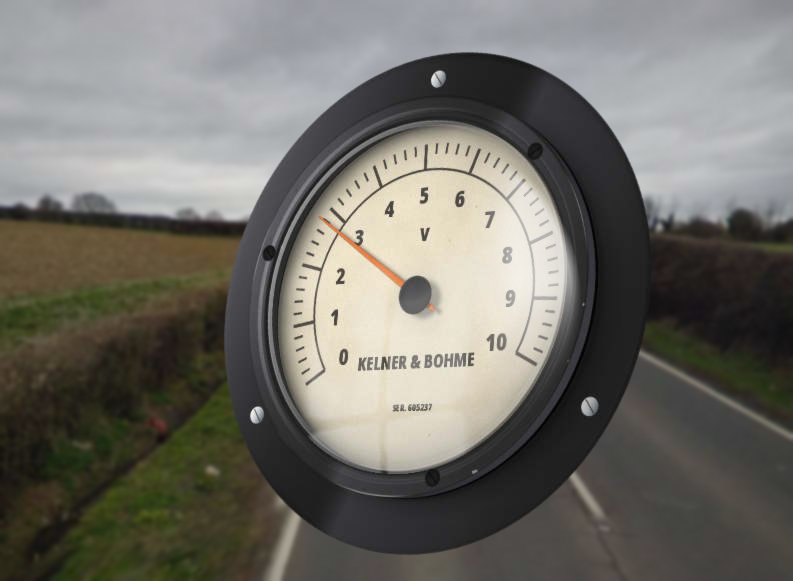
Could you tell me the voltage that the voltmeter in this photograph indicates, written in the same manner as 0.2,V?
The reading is 2.8,V
